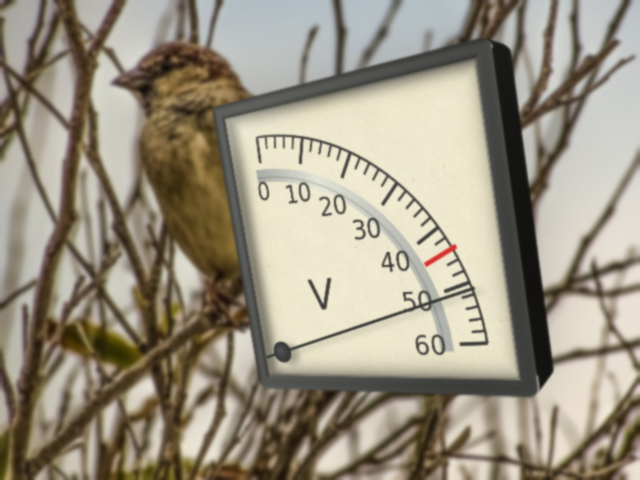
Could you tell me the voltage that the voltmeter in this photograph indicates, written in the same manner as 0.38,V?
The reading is 51,V
